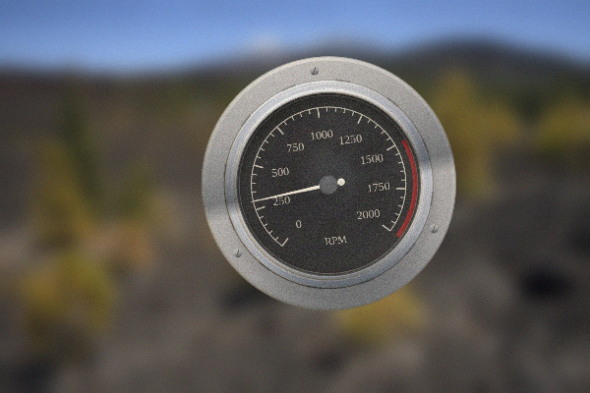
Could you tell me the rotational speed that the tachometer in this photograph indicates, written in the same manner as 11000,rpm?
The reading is 300,rpm
